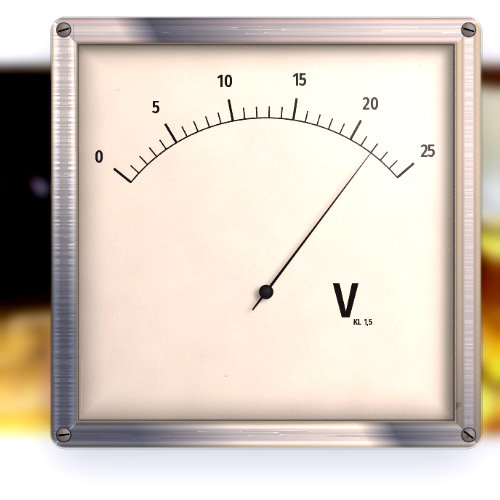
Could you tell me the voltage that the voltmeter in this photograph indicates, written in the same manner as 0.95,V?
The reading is 22,V
